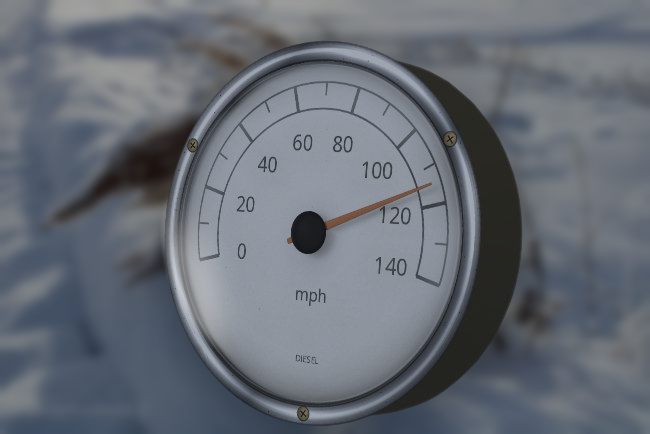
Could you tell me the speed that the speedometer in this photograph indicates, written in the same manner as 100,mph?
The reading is 115,mph
